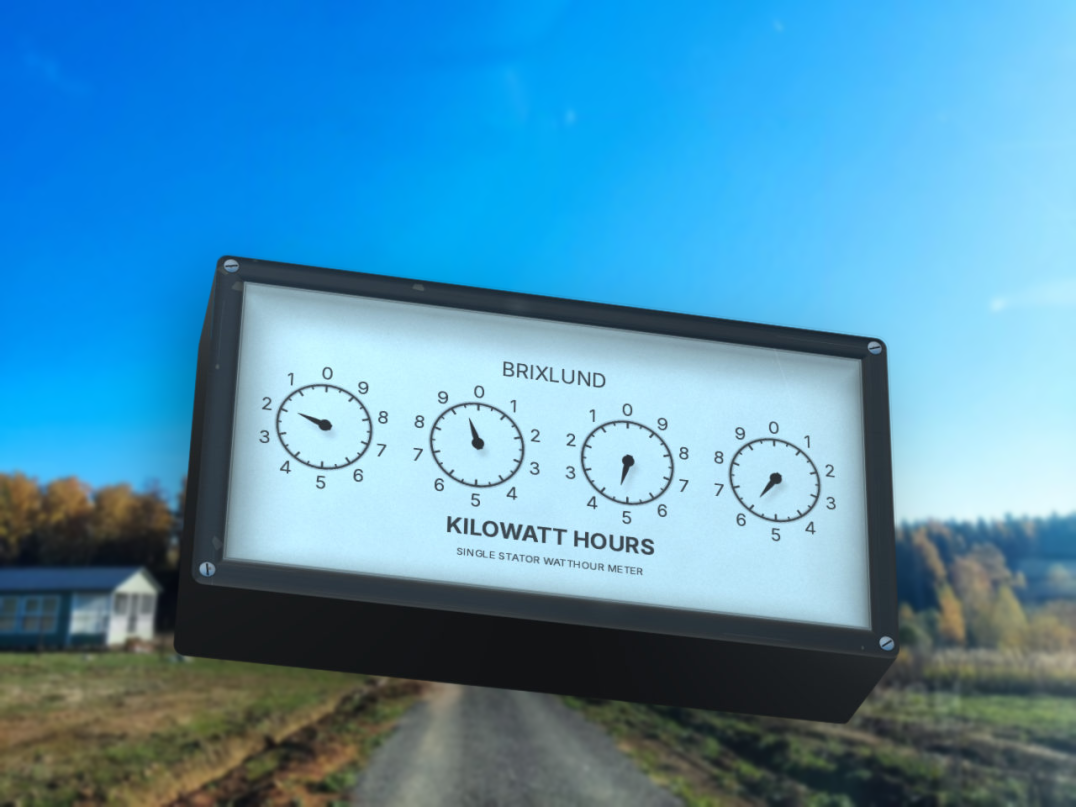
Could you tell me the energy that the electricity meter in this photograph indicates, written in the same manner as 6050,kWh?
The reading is 1946,kWh
